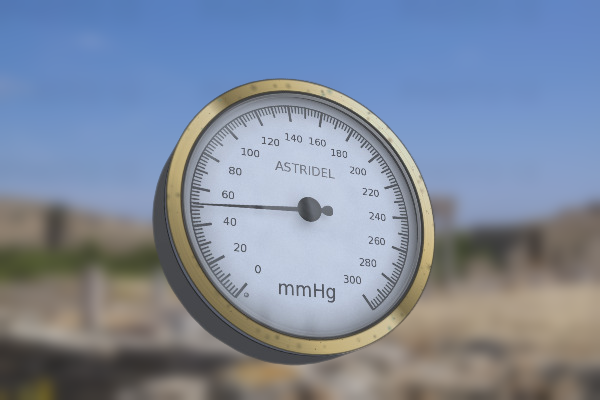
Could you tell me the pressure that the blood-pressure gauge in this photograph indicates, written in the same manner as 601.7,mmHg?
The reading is 50,mmHg
